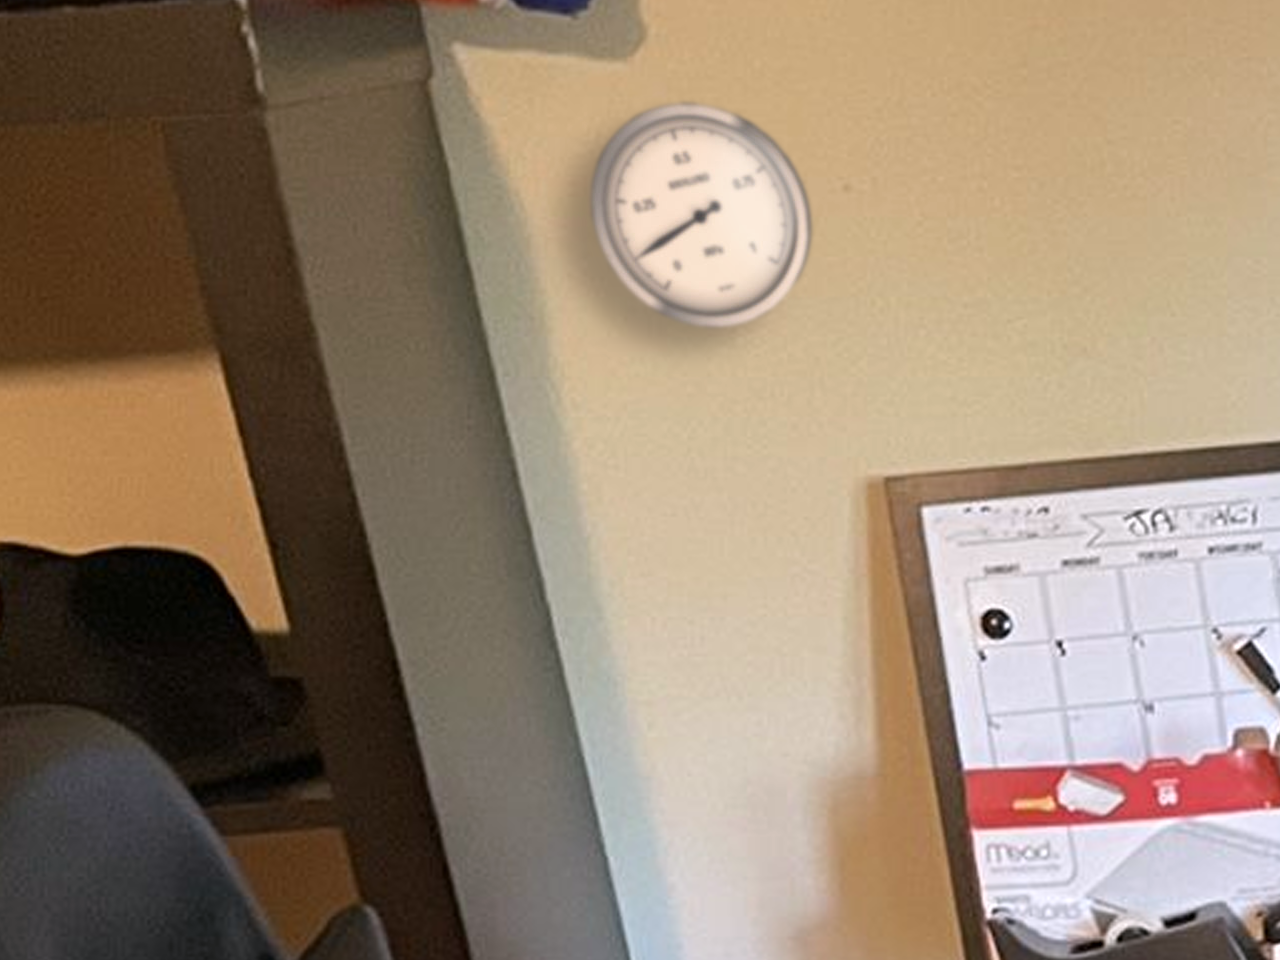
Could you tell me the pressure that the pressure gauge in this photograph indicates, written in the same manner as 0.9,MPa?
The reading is 0.1,MPa
